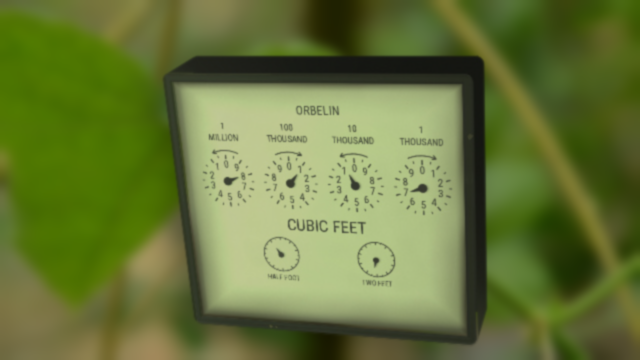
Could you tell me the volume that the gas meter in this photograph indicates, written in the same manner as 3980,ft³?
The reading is 810700,ft³
